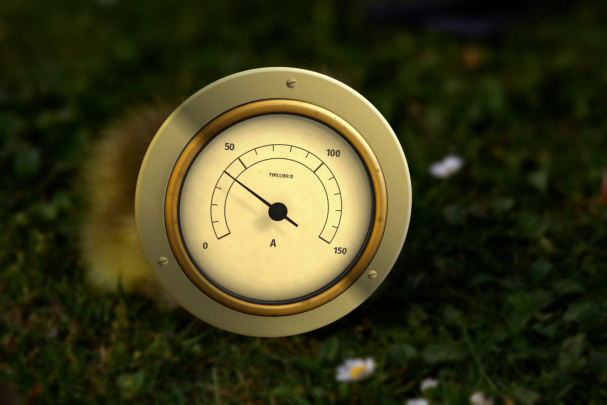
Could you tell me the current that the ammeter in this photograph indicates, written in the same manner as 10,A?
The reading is 40,A
